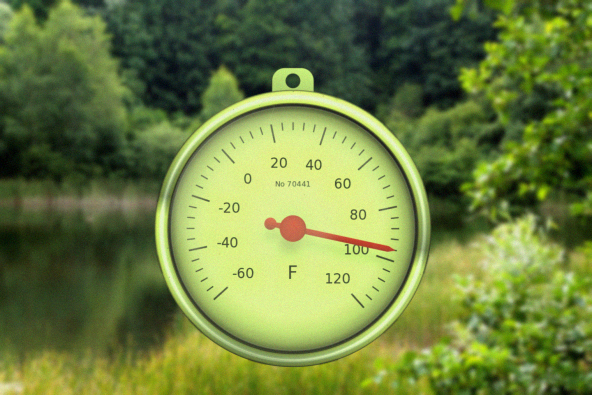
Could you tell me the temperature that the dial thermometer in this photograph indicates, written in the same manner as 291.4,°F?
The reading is 96,°F
